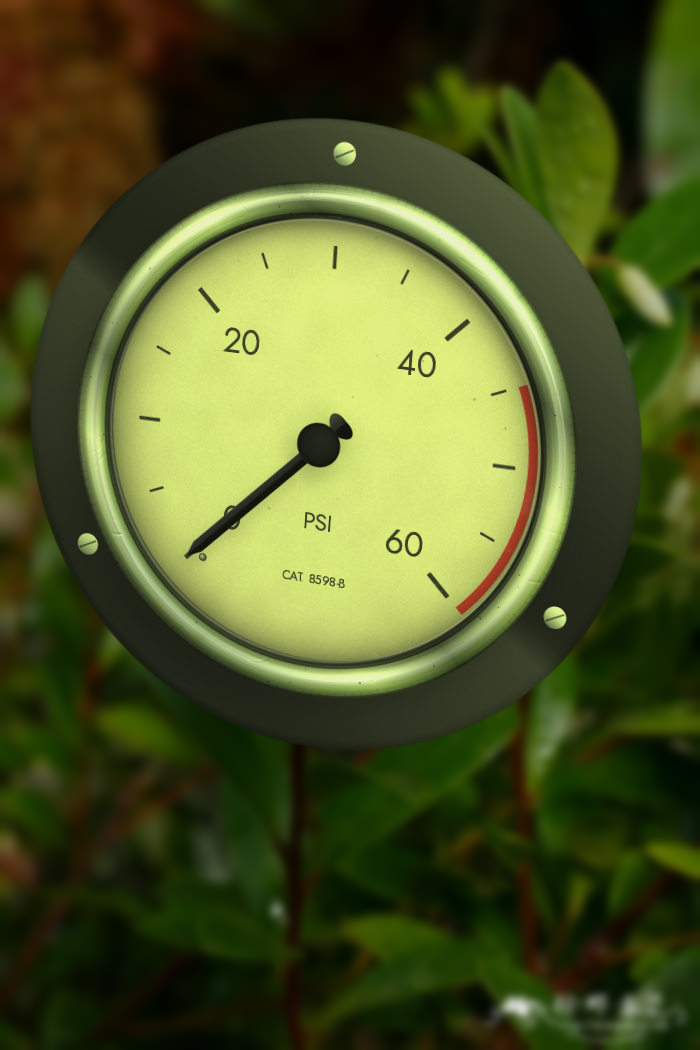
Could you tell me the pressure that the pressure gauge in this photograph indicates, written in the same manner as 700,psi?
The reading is 0,psi
